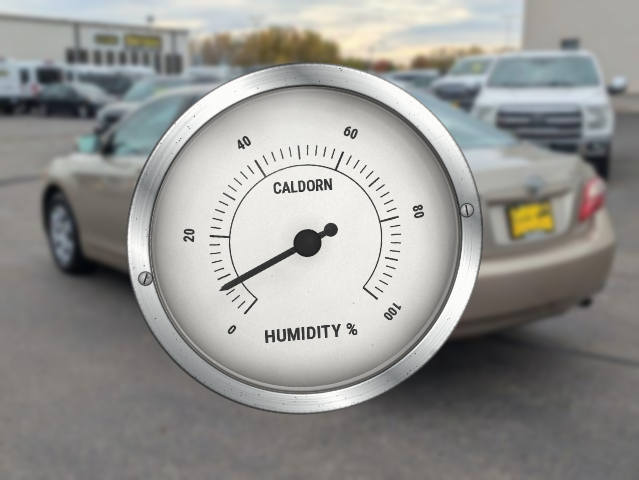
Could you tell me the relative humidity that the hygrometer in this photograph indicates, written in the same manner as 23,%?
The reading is 8,%
